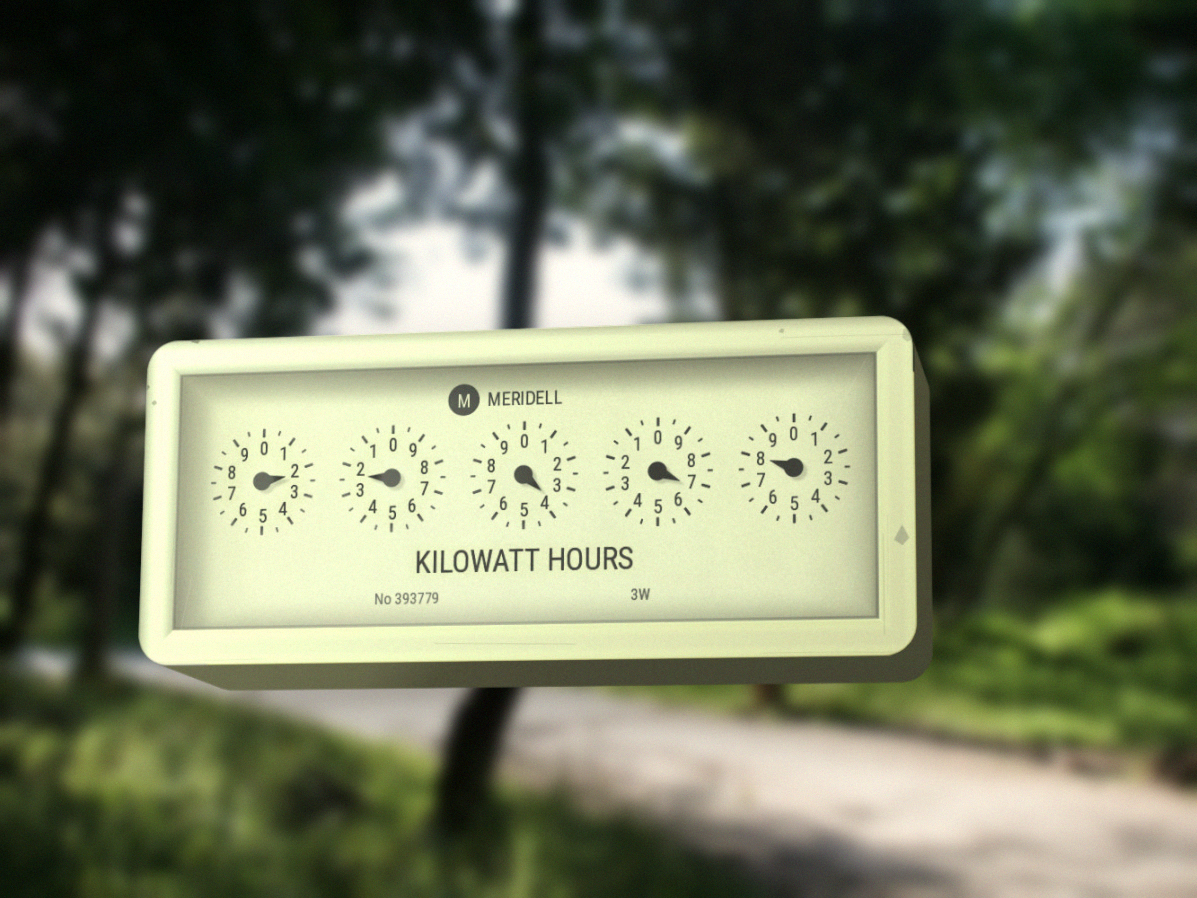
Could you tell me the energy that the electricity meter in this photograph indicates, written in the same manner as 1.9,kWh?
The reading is 22368,kWh
